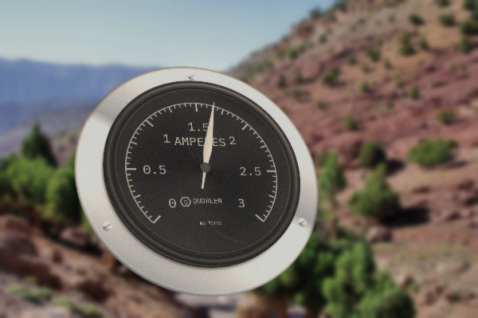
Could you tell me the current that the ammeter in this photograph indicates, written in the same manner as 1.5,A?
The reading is 1.65,A
